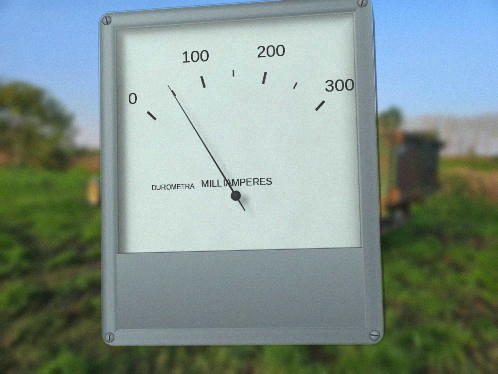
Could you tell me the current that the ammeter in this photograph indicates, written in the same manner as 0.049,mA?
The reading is 50,mA
